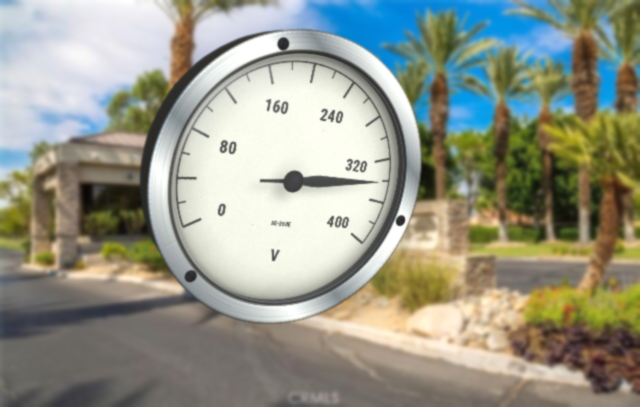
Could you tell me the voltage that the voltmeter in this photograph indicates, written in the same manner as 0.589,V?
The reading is 340,V
